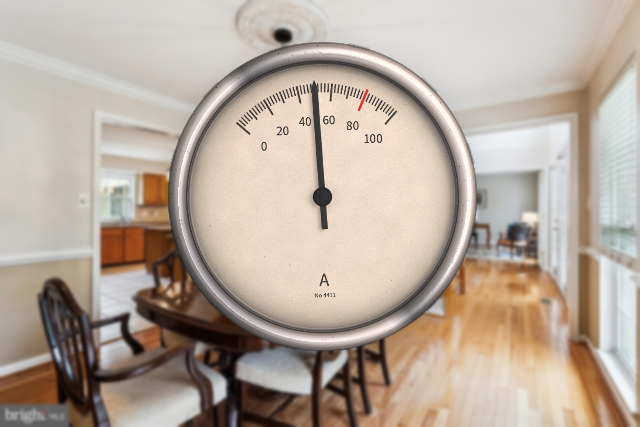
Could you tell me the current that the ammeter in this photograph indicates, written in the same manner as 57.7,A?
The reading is 50,A
